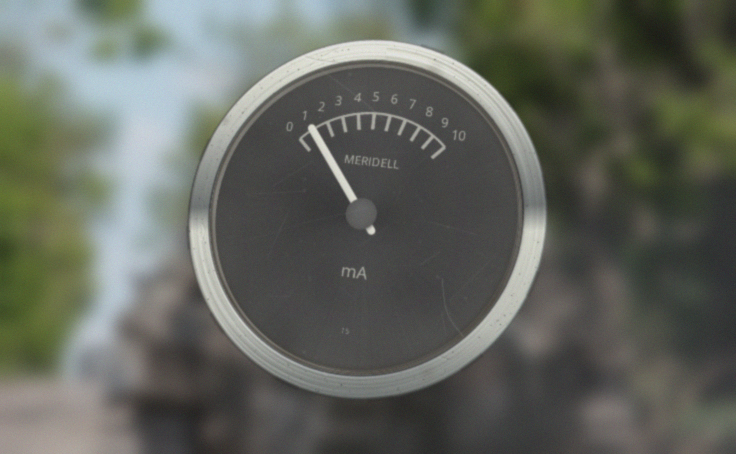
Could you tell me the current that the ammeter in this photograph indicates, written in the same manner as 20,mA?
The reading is 1,mA
